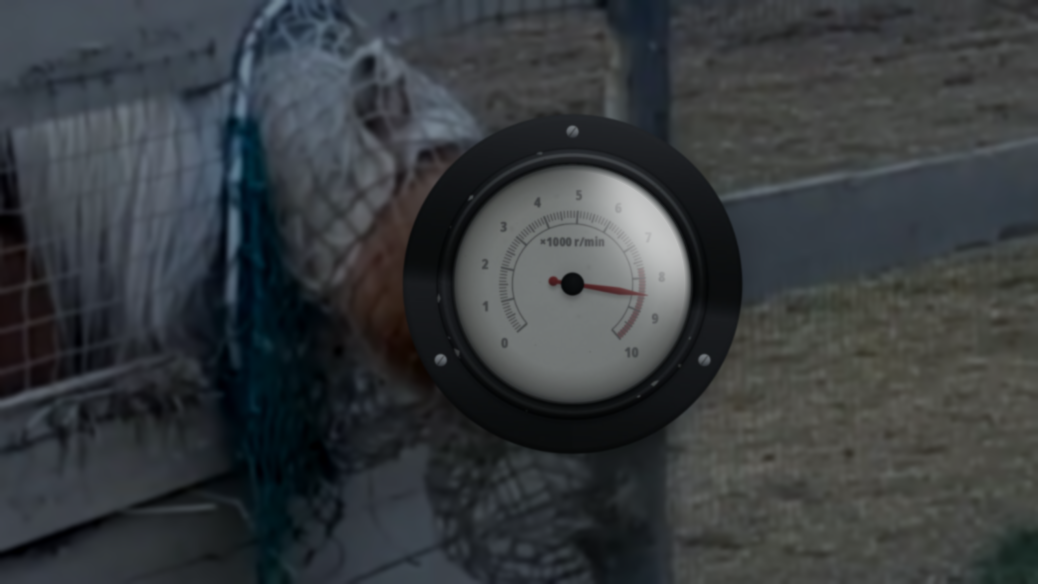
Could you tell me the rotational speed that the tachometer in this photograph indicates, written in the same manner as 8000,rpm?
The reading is 8500,rpm
